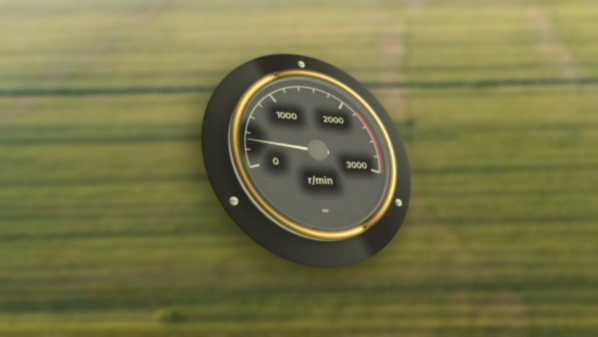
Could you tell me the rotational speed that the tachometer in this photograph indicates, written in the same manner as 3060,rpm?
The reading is 300,rpm
